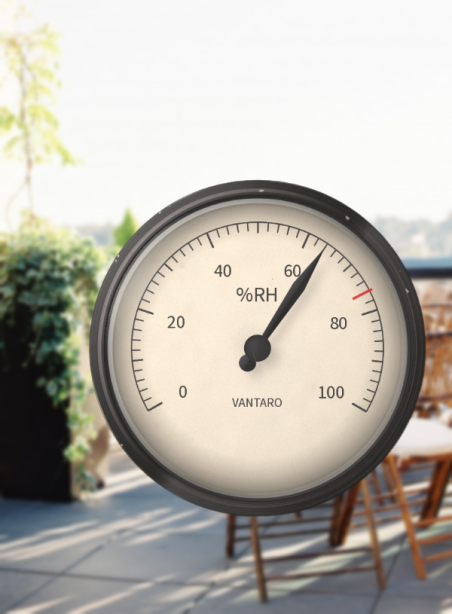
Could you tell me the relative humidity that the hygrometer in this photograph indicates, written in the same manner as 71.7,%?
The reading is 64,%
